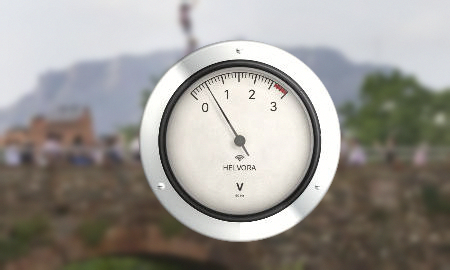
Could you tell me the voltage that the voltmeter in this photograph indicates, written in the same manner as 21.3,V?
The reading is 0.5,V
